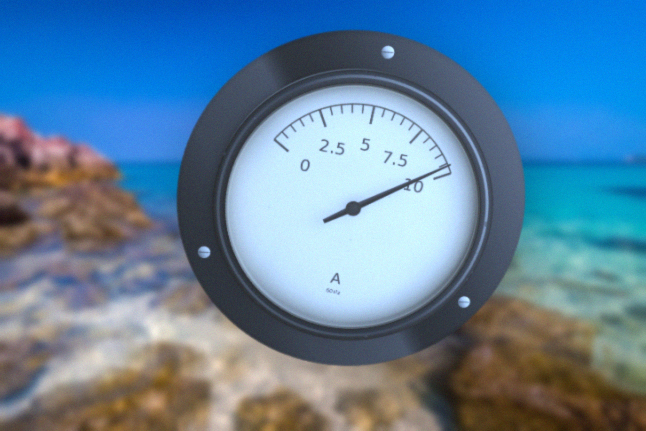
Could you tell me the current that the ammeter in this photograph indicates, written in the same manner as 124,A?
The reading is 9.5,A
